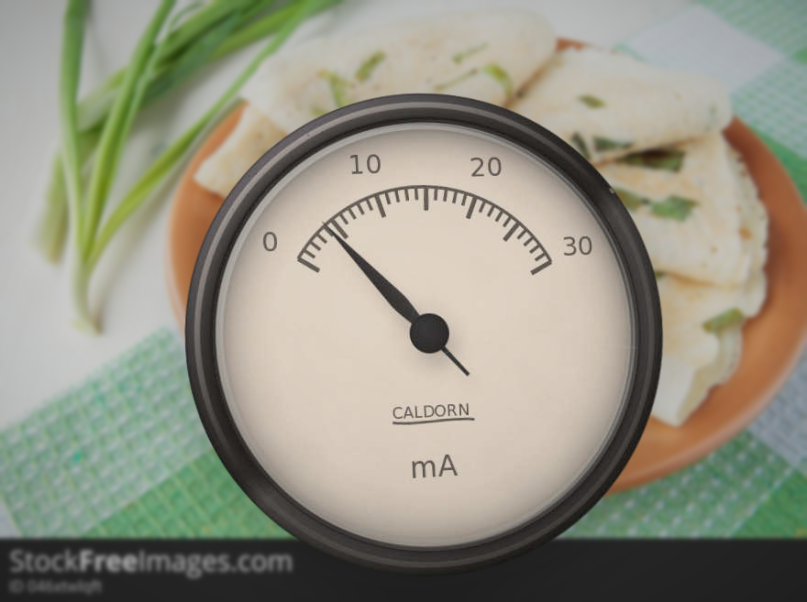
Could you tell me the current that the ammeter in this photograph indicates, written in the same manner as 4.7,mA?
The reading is 4,mA
